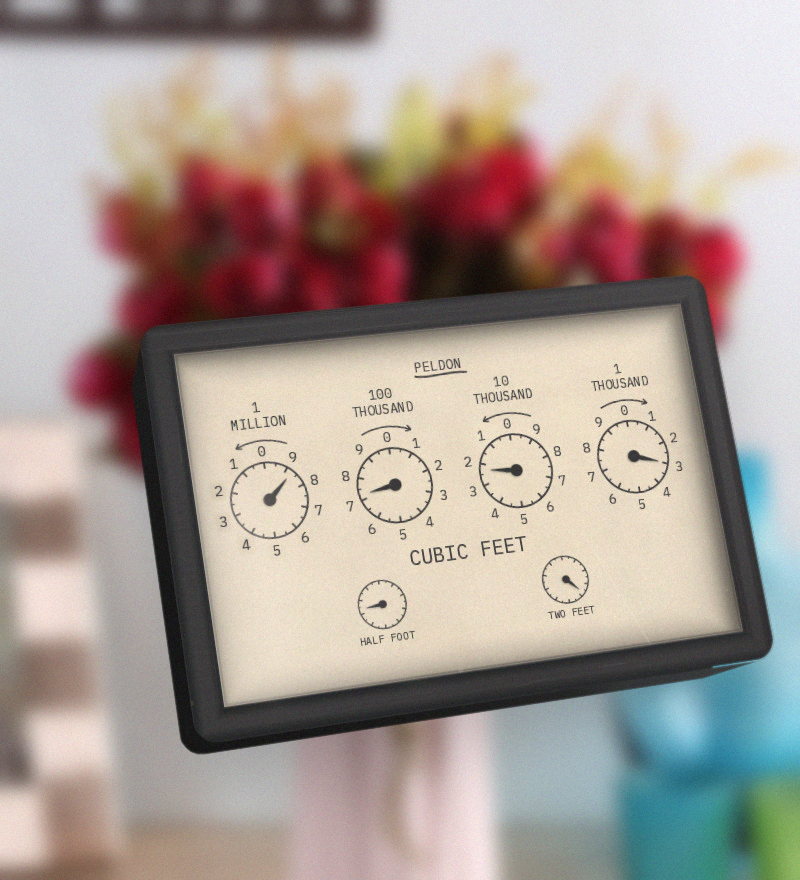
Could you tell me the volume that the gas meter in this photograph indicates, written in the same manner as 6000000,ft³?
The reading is 872300,ft³
